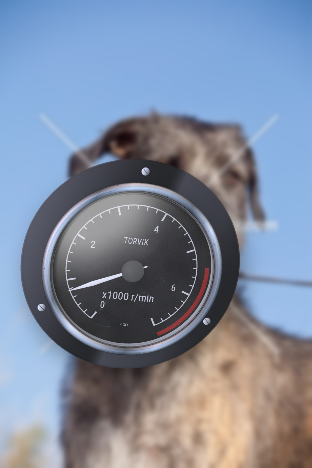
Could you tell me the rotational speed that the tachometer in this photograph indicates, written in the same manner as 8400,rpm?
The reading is 800,rpm
